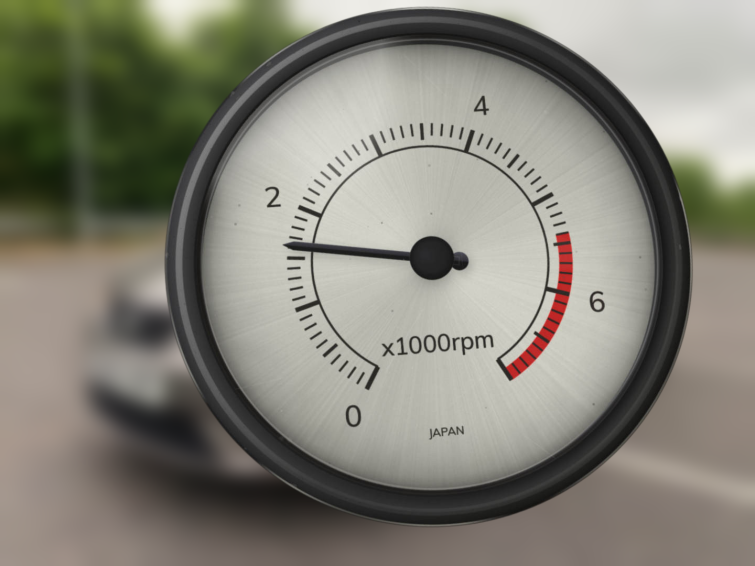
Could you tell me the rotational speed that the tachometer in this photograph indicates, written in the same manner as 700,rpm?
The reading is 1600,rpm
